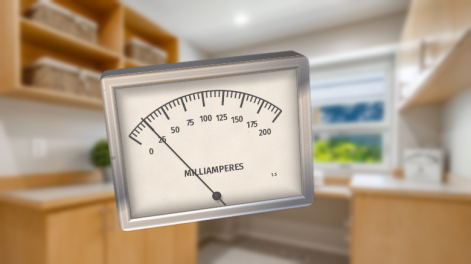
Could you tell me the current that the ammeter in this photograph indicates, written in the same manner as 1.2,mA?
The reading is 25,mA
